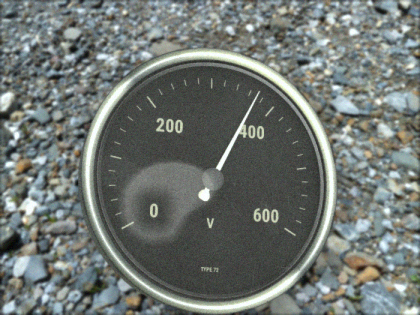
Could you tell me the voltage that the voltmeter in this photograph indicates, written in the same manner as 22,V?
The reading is 370,V
